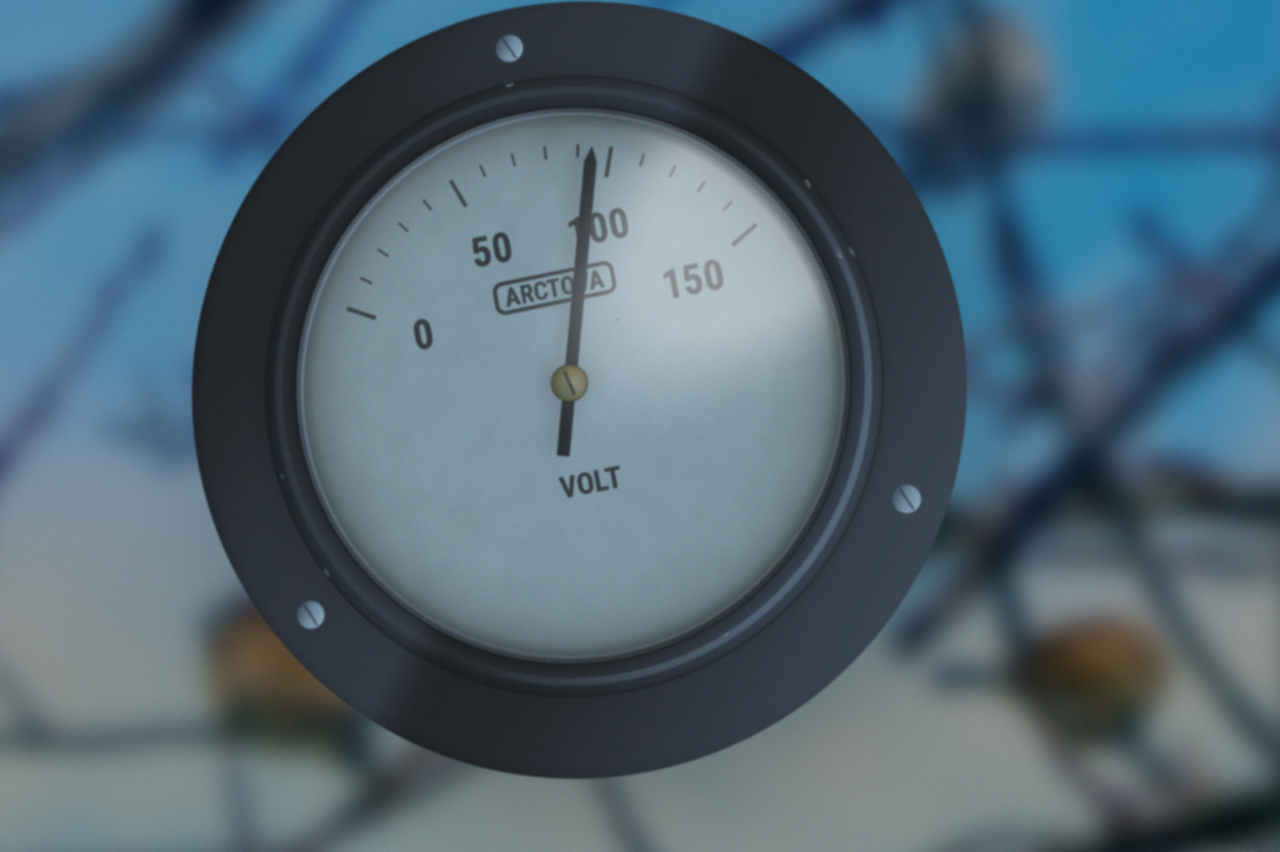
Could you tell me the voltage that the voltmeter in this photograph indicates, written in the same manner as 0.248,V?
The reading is 95,V
